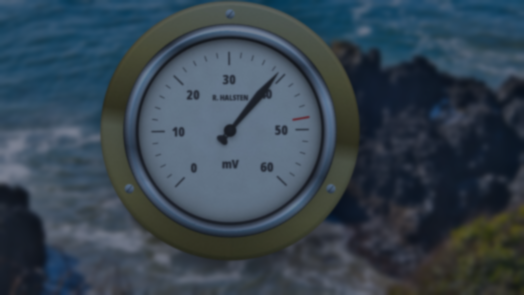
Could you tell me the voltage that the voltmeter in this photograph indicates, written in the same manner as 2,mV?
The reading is 39,mV
